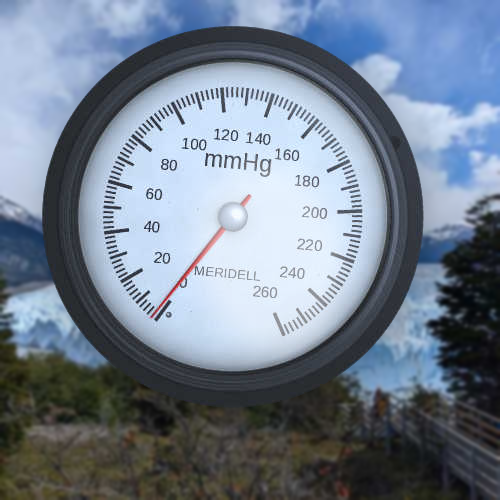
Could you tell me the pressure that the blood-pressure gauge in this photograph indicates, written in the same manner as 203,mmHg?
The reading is 2,mmHg
